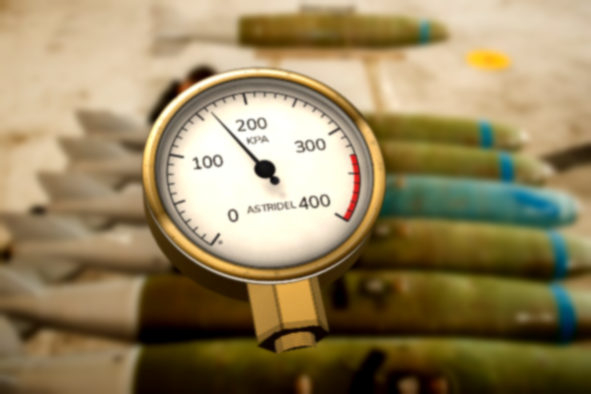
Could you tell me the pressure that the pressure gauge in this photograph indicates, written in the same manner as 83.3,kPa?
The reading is 160,kPa
